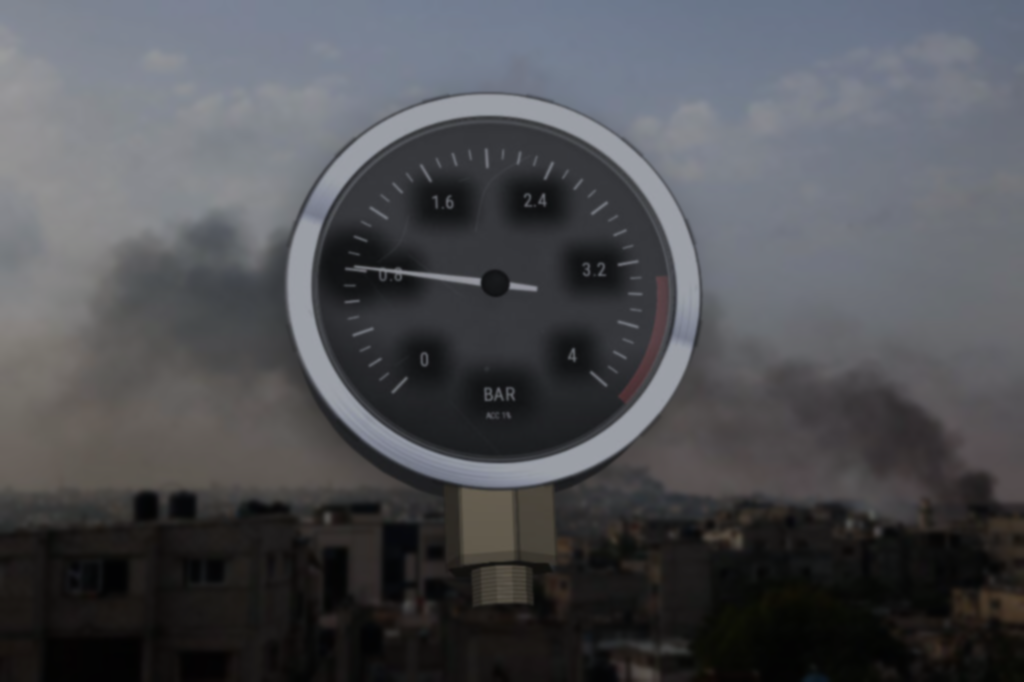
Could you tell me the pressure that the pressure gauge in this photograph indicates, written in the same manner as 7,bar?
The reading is 0.8,bar
